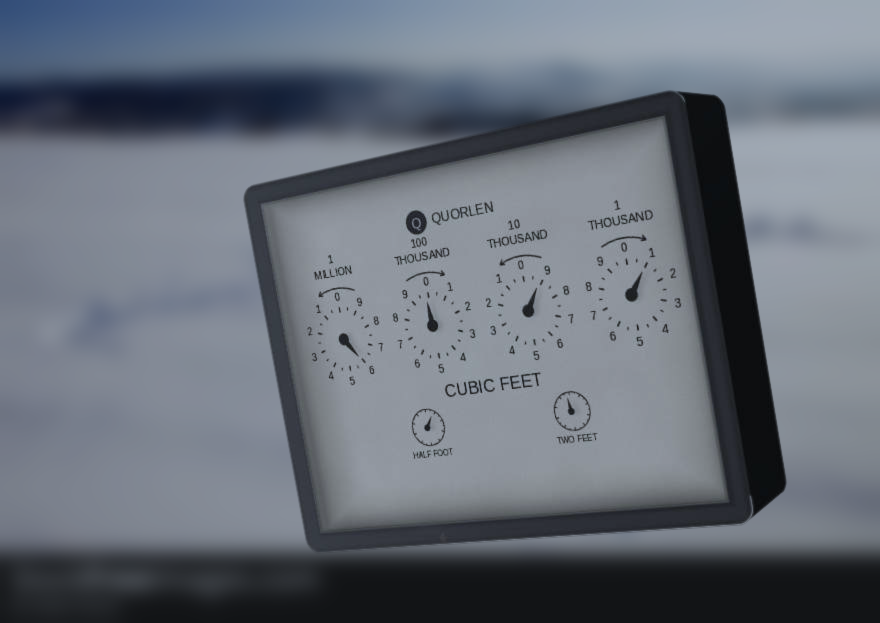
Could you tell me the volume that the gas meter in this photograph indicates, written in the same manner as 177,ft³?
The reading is 599100,ft³
